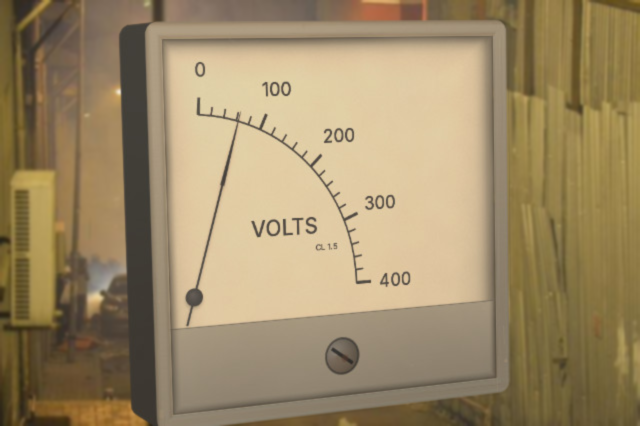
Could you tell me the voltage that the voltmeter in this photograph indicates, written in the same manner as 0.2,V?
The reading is 60,V
